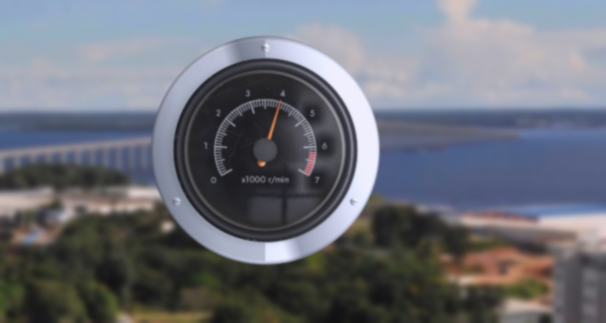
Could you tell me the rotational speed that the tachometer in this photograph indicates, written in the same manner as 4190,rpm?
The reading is 4000,rpm
